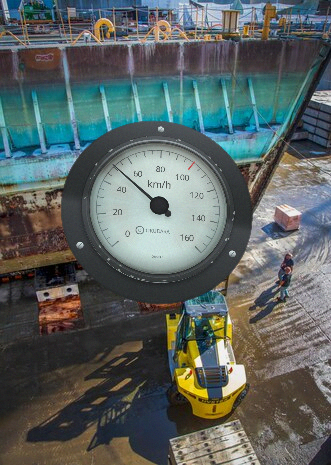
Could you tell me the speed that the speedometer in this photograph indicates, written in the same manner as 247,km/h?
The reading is 50,km/h
